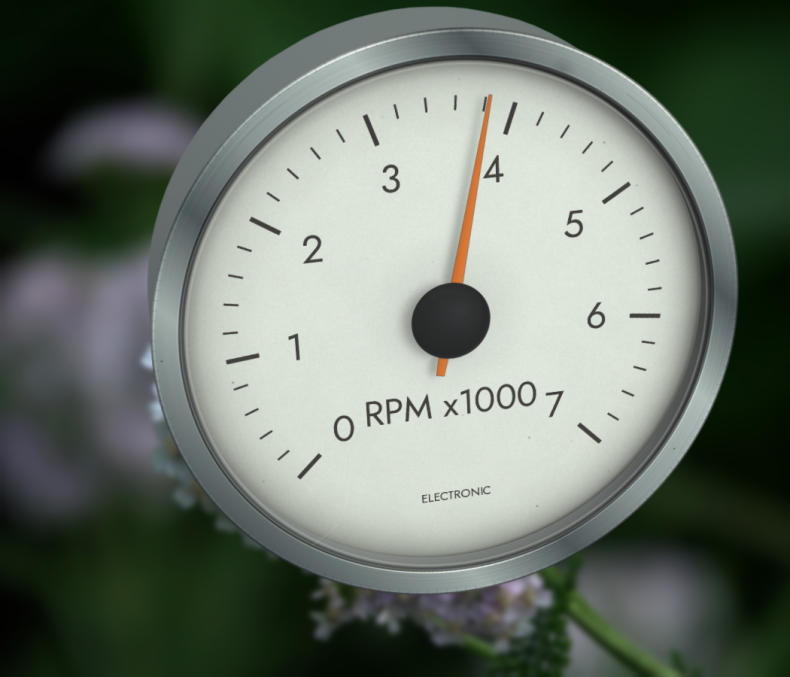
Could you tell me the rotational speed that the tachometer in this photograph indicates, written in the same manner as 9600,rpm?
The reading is 3800,rpm
